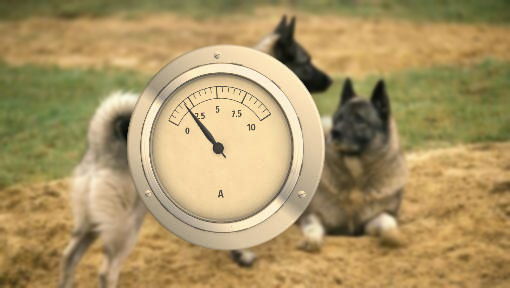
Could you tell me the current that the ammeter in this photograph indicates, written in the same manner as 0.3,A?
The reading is 2,A
